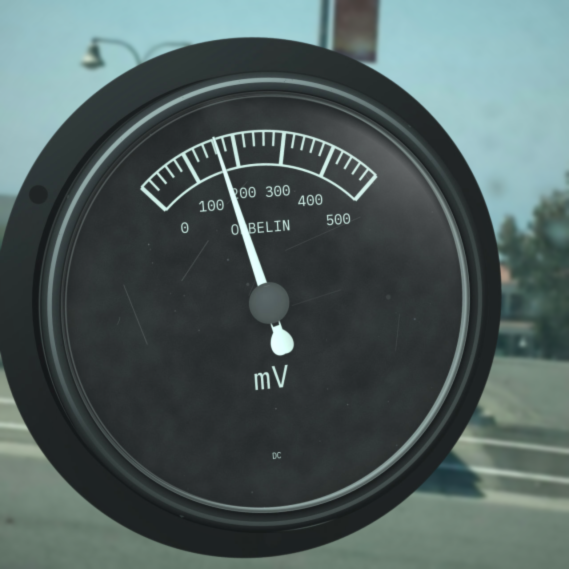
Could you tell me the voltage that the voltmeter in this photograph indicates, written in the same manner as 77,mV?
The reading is 160,mV
